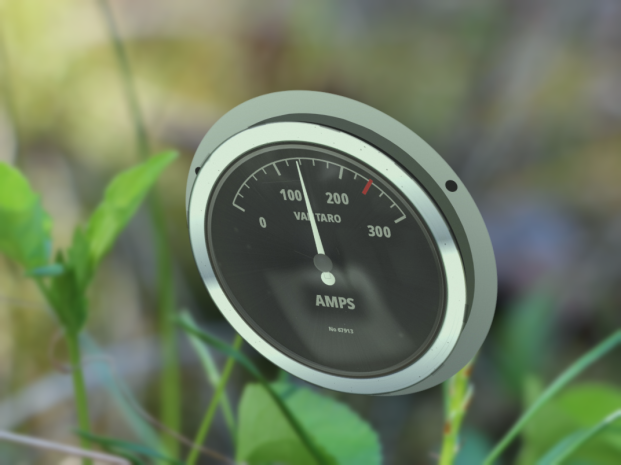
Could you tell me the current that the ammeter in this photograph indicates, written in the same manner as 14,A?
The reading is 140,A
